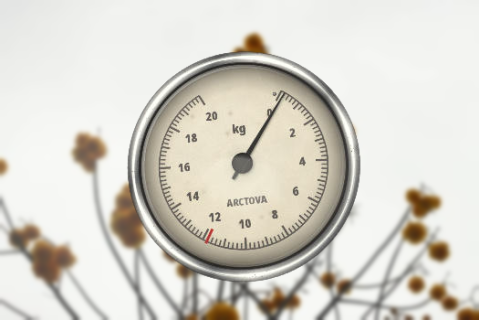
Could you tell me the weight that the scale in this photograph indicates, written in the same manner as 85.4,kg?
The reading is 0.2,kg
